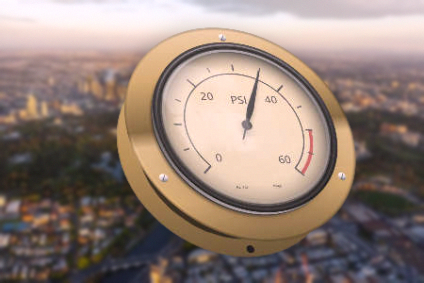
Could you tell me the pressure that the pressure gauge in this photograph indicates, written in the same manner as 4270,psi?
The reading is 35,psi
